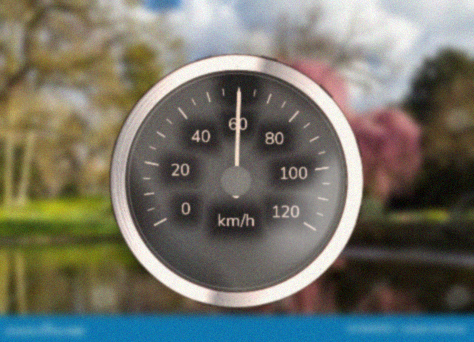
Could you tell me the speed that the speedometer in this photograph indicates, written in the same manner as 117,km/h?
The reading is 60,km/h
